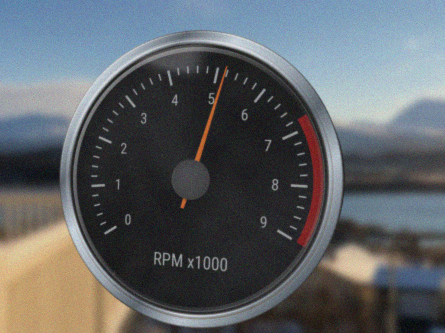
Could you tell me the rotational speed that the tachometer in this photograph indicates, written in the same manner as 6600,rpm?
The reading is 5200,rpm
